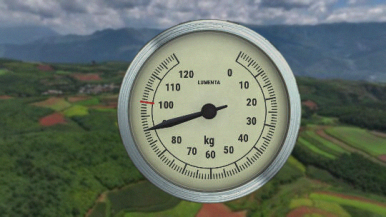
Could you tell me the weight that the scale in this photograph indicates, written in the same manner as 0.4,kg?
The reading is 90,kg
